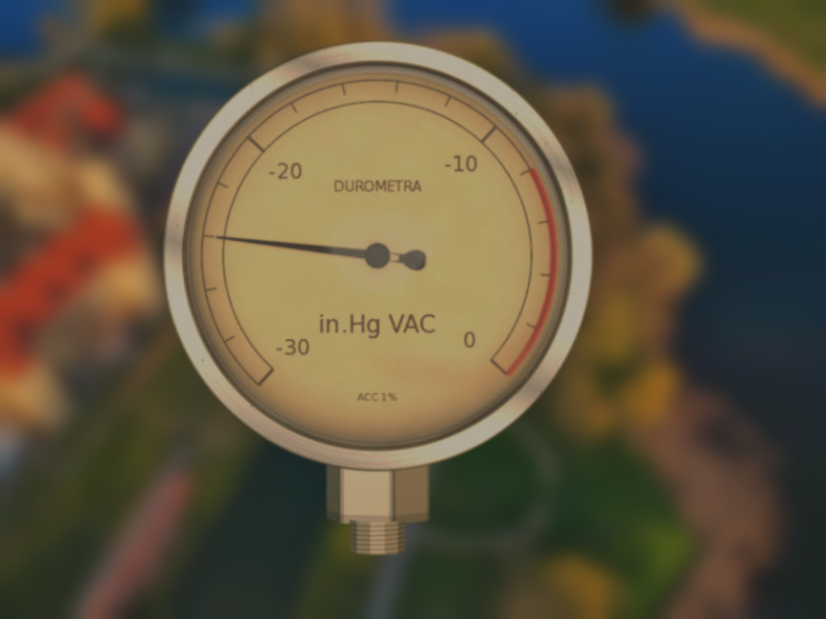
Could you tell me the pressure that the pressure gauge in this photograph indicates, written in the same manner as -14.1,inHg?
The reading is -24,inHg
